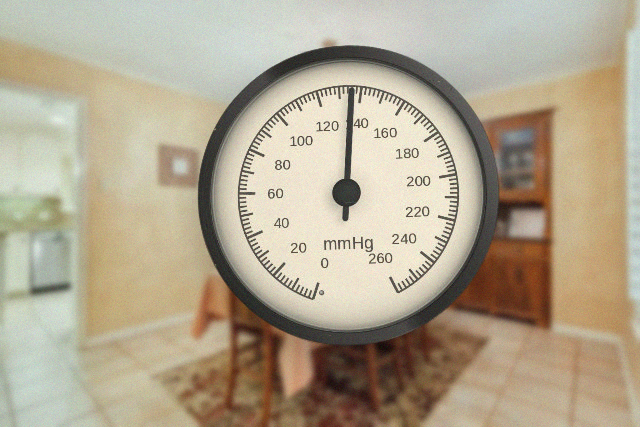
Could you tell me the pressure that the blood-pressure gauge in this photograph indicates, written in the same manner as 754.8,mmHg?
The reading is 136,mmHg
